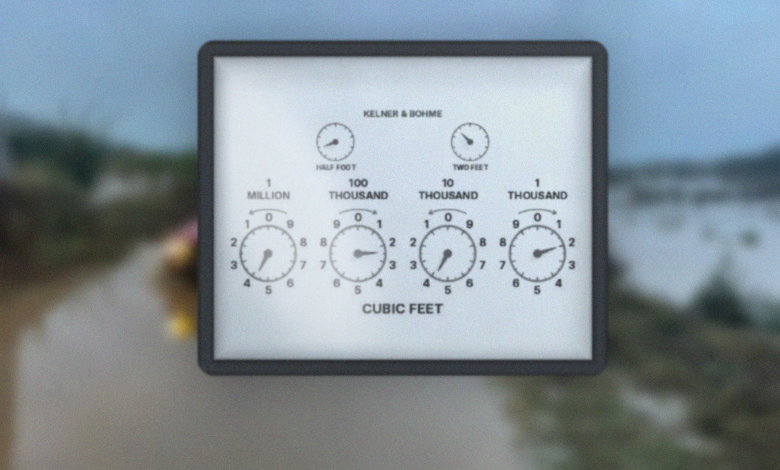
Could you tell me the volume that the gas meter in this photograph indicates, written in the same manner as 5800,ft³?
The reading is 424200,ft³
